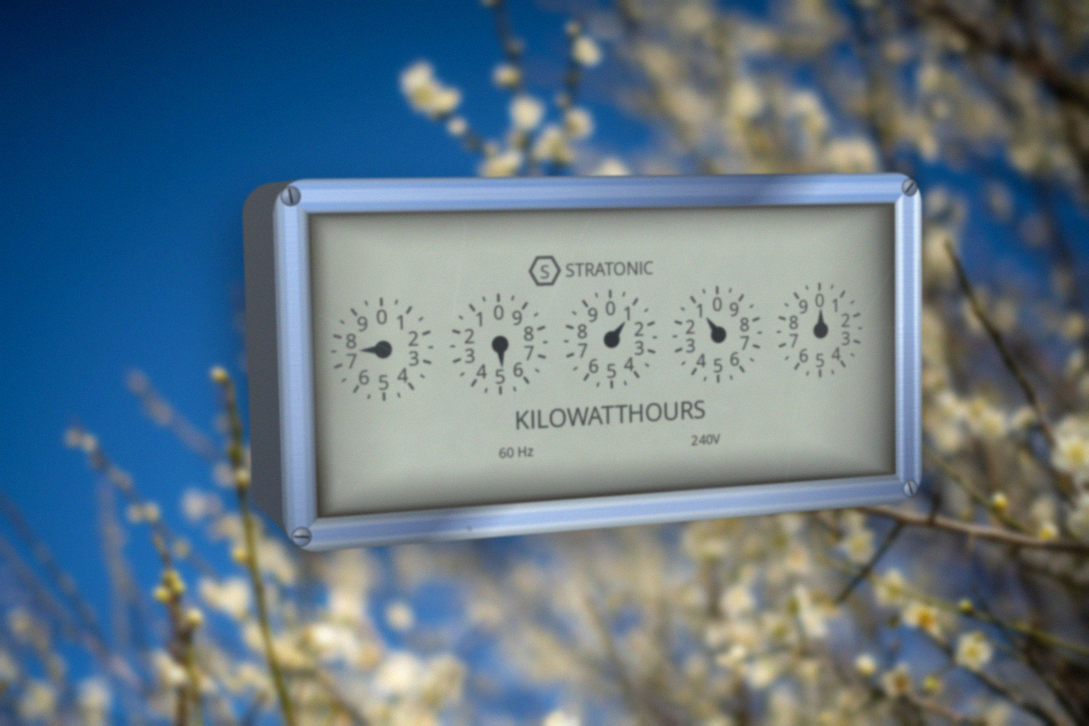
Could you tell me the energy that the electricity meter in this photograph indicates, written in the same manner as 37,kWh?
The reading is 75110,kWh
